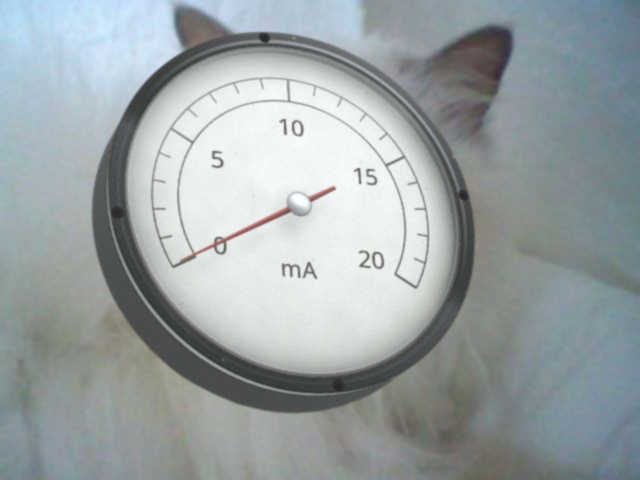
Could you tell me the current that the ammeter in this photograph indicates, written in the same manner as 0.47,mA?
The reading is 0,mA
